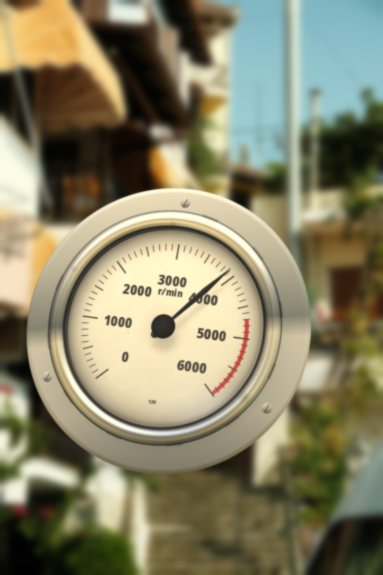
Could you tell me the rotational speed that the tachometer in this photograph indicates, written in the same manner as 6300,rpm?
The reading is 3900,rpm
